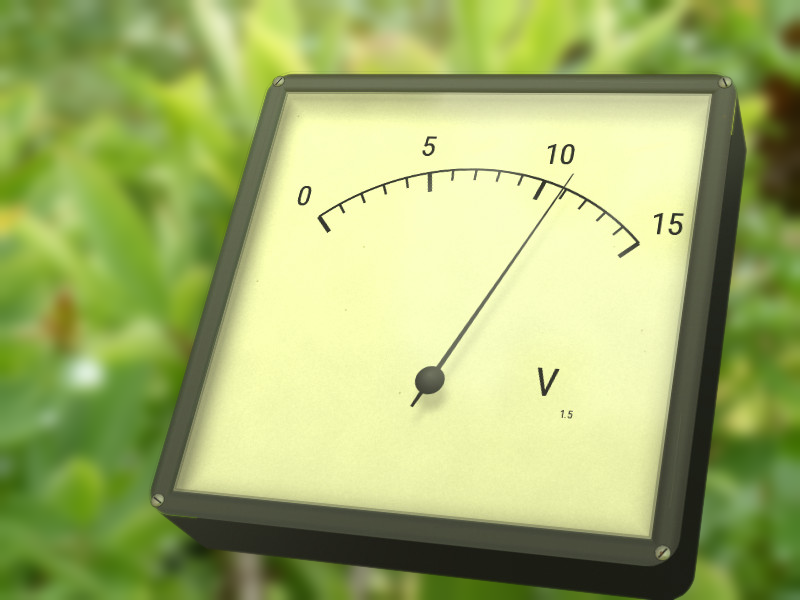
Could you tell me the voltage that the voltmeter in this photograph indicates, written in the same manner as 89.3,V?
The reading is 11,V
